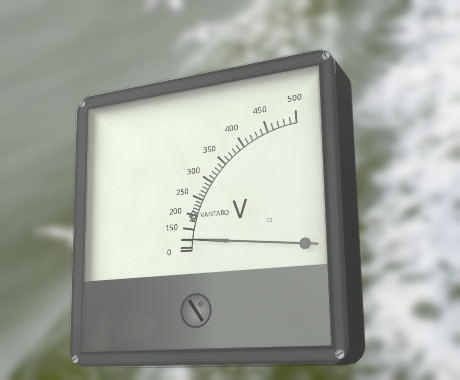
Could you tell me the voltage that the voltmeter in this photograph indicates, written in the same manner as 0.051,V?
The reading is 100,V
